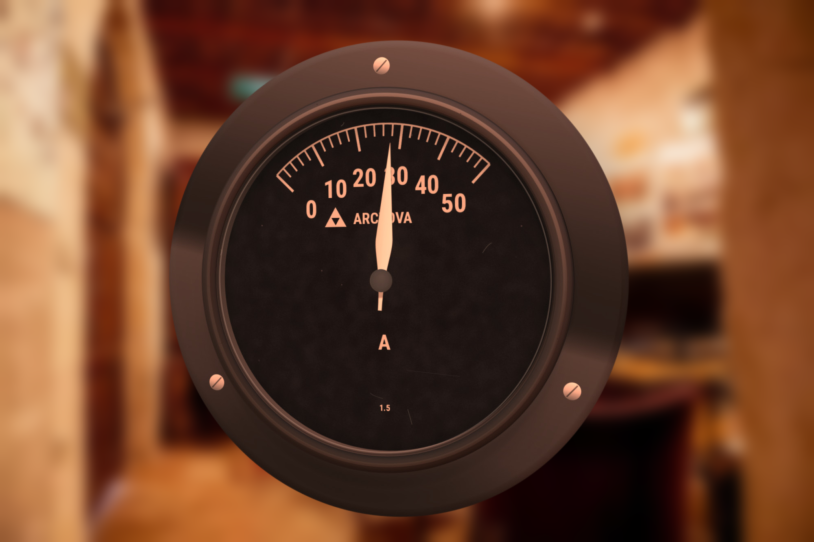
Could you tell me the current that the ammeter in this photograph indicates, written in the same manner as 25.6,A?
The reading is 28,A
